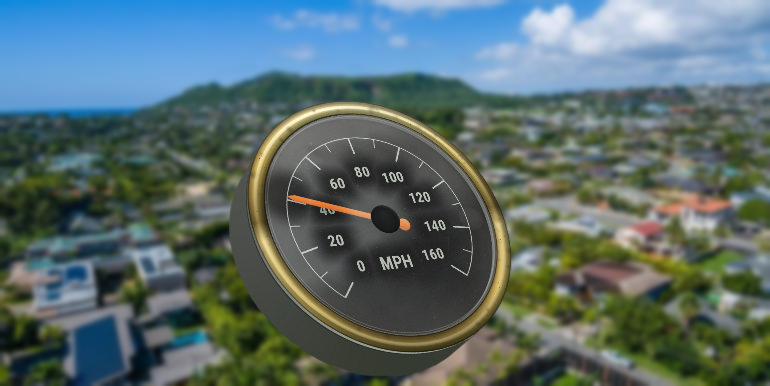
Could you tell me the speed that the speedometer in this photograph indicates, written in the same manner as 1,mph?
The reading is 40,mph
